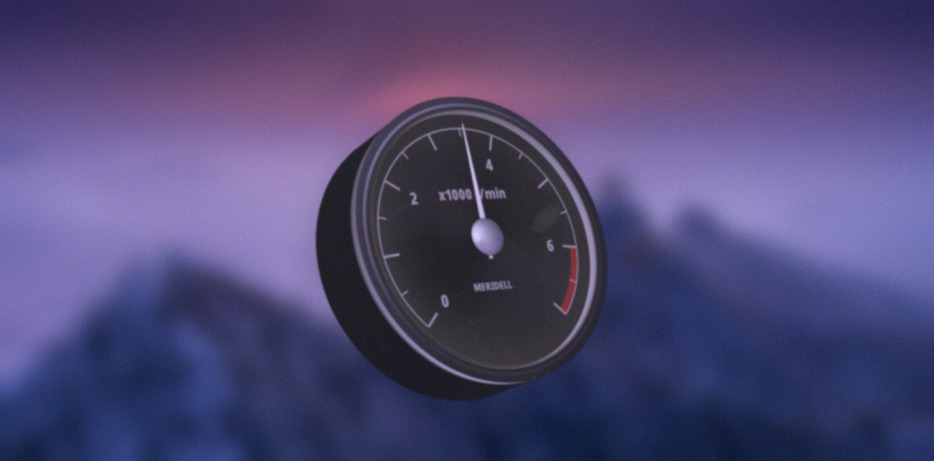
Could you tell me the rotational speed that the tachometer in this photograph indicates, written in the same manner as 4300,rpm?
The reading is 3500,rpm
